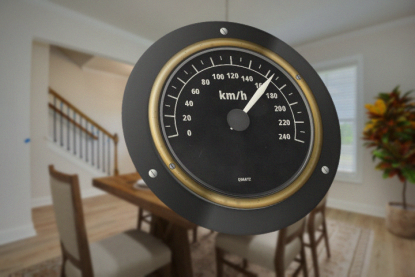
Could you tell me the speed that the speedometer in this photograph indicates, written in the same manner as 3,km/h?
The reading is 165,km/h
